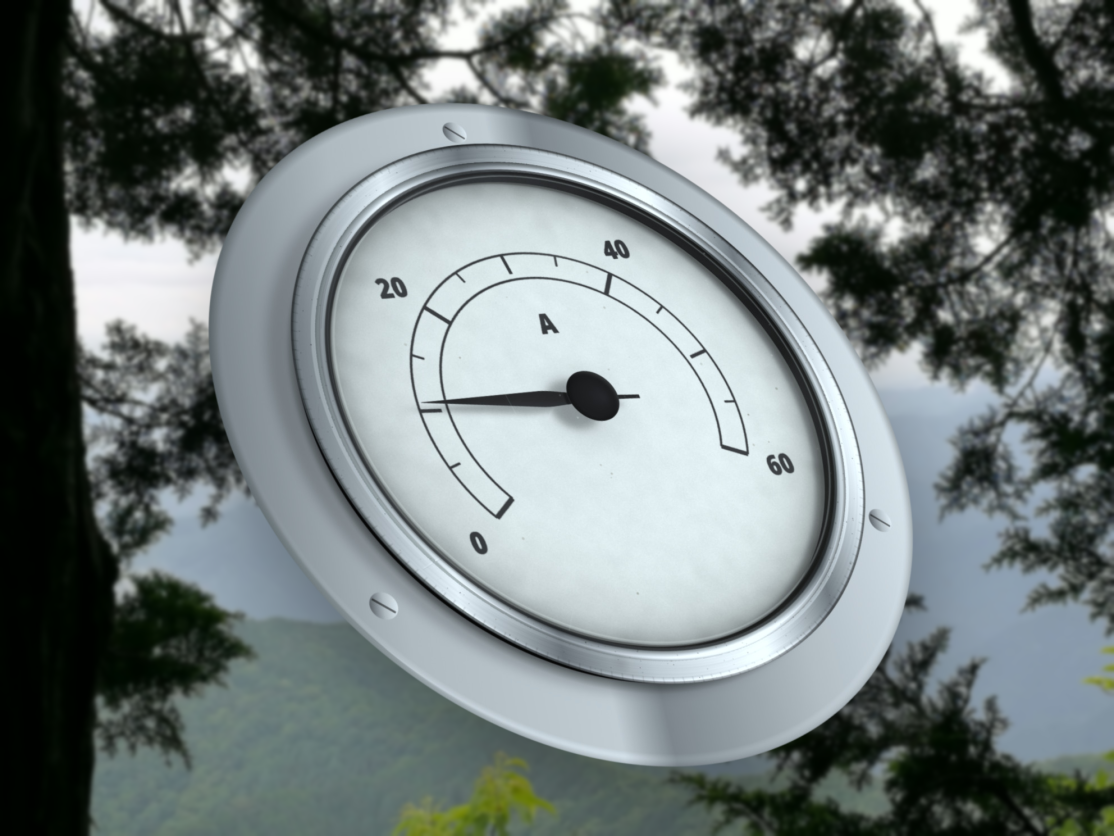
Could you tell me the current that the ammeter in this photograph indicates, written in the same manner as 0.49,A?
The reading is 10,A
